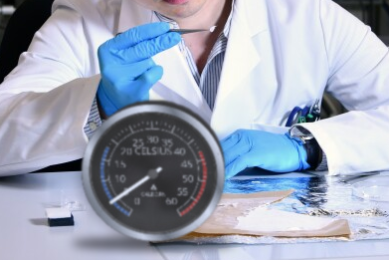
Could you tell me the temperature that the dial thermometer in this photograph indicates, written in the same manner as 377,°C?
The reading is 5,°C
